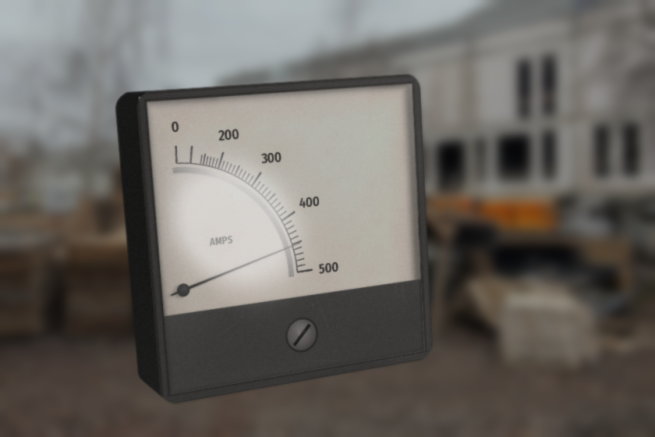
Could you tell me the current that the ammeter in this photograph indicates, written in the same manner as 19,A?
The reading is 450,A
